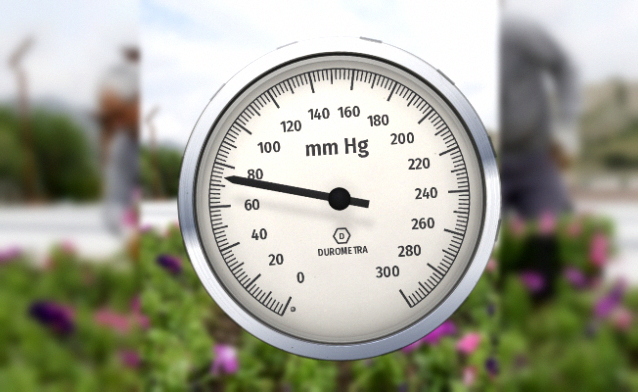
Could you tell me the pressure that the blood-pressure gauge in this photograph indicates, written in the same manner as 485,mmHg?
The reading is 74,mmHg
